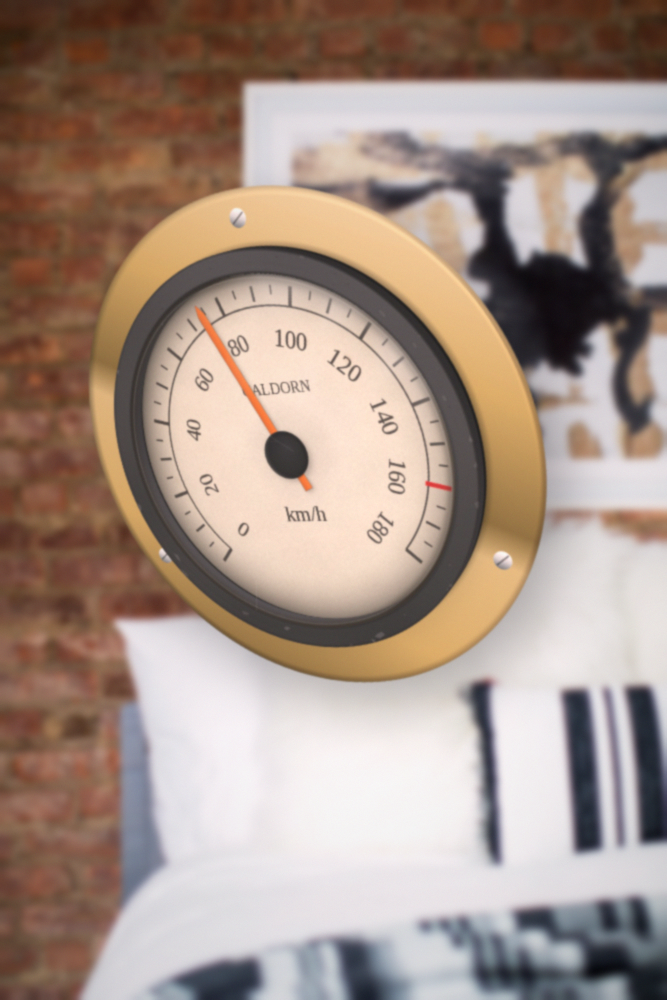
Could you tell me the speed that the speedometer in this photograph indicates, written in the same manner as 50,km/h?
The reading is 75,km/h
